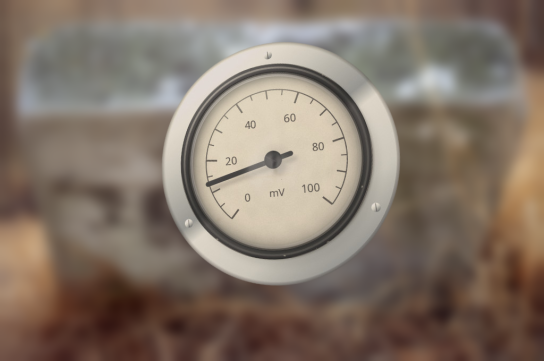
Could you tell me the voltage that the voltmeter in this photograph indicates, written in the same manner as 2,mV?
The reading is 12.5,mV
